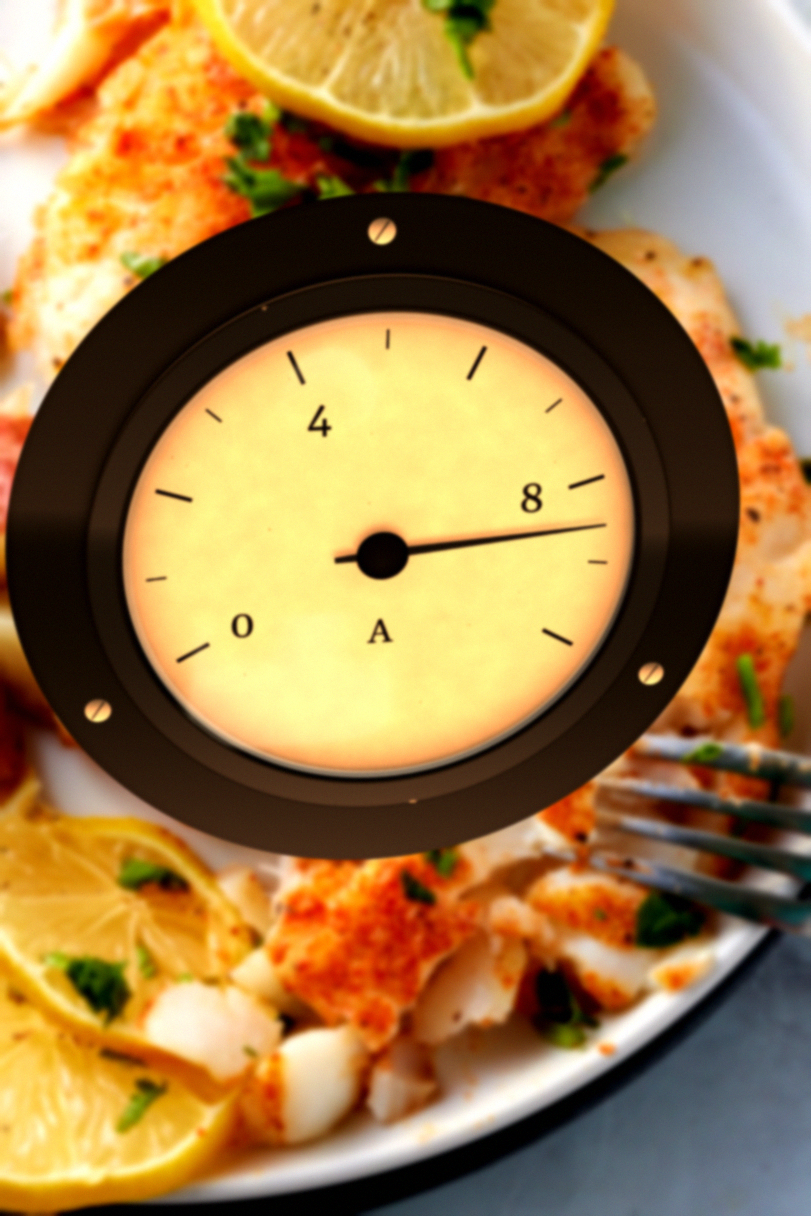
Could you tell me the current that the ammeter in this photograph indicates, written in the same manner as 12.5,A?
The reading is 8.5,A
